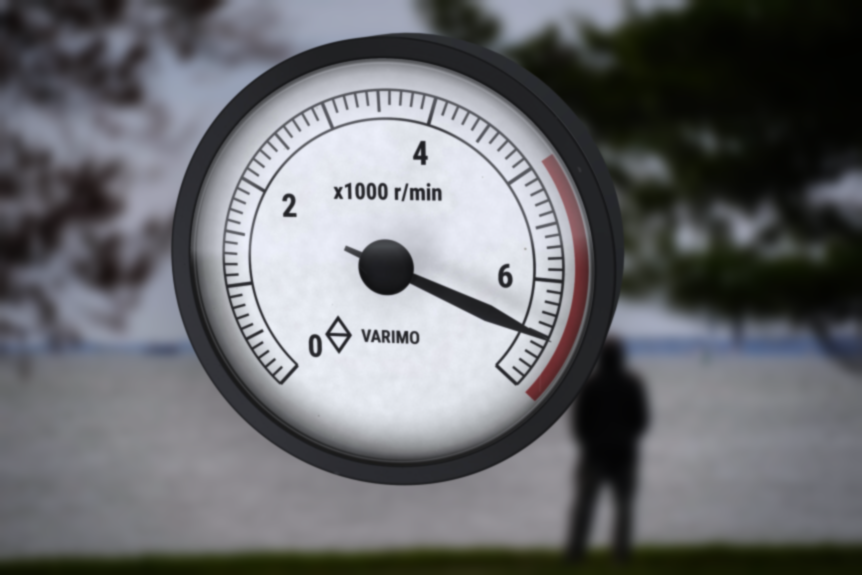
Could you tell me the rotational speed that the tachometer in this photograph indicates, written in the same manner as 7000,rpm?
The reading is 6500,rpm
